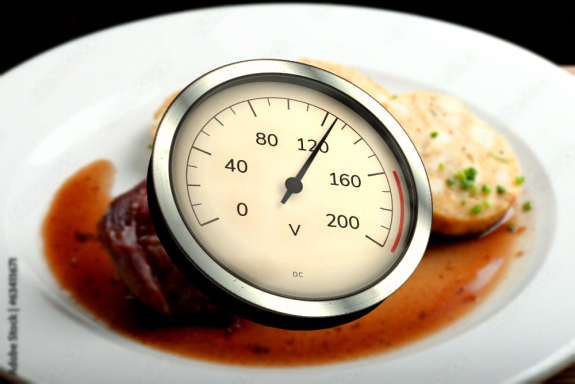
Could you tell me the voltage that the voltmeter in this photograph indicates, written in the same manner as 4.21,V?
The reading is 125,V
